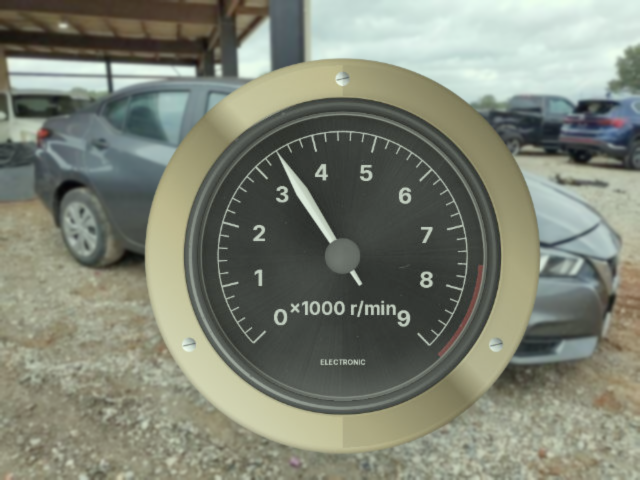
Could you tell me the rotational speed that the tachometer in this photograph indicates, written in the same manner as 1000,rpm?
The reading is 3400,rpm
